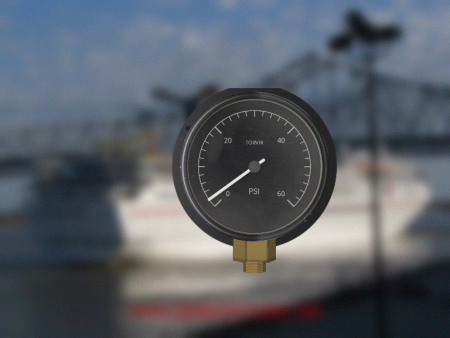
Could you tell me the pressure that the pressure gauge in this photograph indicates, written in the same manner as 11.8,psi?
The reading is 2,psi
